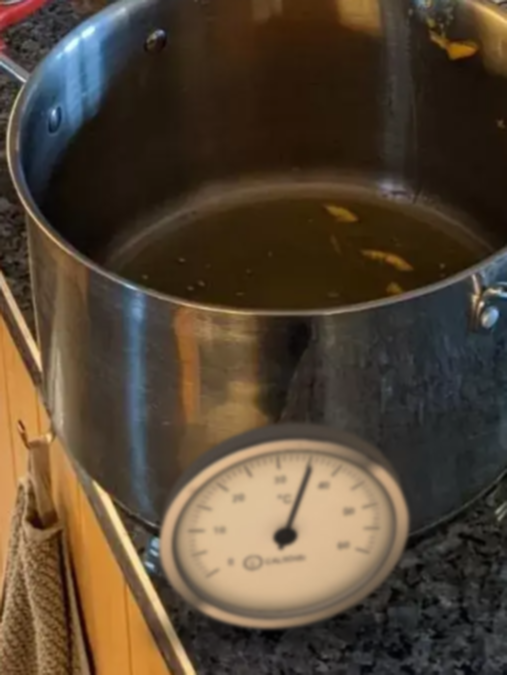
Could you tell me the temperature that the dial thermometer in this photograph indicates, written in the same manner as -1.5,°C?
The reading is 35,°C
